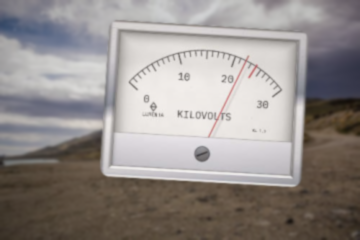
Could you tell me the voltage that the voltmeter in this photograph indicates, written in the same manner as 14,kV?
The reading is 22,kV
